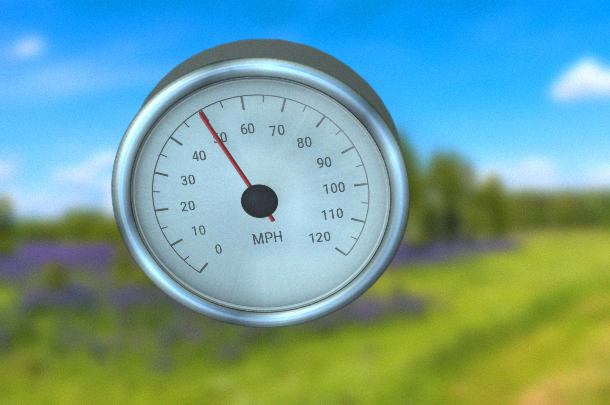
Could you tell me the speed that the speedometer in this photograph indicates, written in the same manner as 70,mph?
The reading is 50,mph
